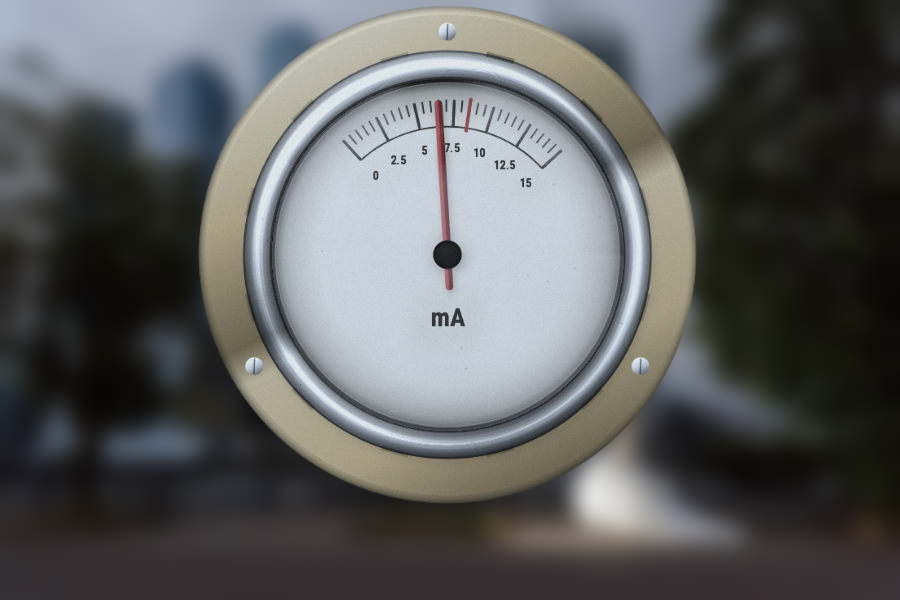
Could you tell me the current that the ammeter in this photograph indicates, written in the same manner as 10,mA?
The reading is 6.5,mA
